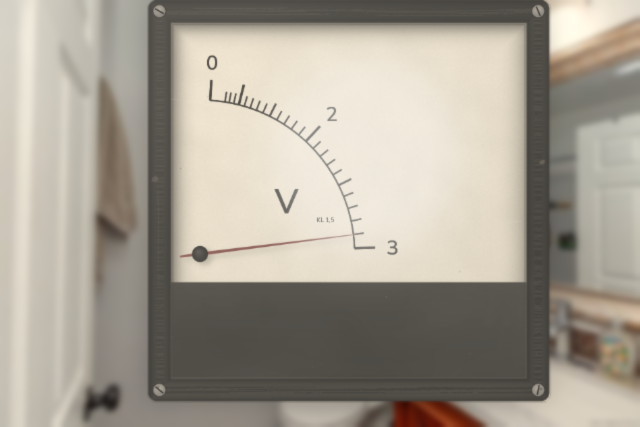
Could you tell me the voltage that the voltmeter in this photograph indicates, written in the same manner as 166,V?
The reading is 2.9,V
